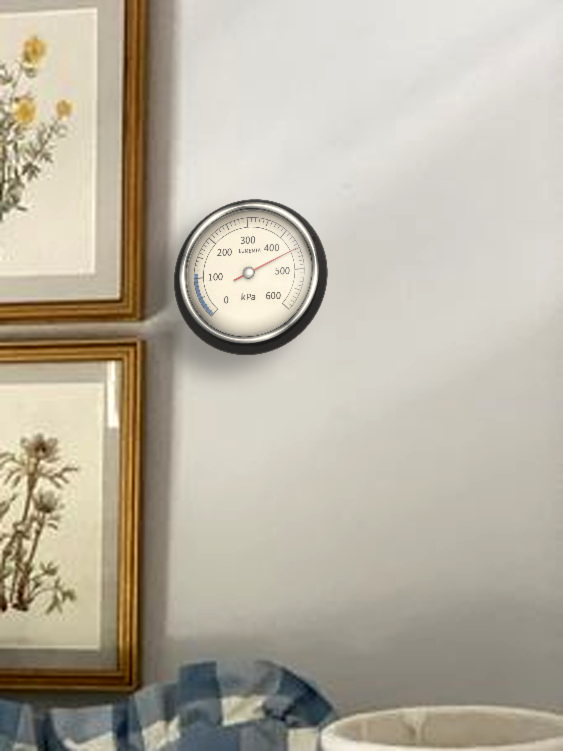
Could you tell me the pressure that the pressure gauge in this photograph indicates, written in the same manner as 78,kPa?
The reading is 450,kPa
